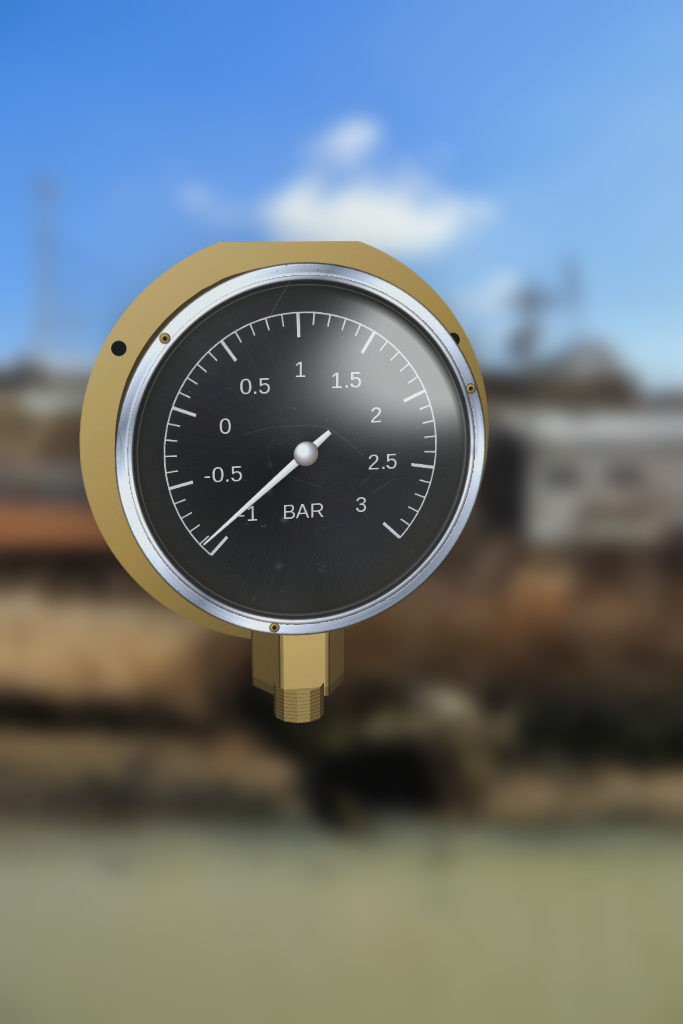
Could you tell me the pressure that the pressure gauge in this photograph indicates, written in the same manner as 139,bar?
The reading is -0.9,bar
